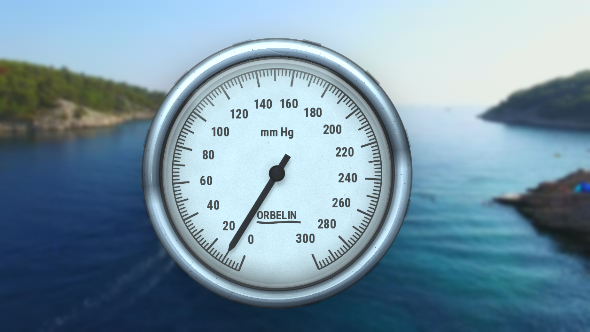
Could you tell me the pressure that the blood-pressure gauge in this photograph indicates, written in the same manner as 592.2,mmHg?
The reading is 10,mmHg
